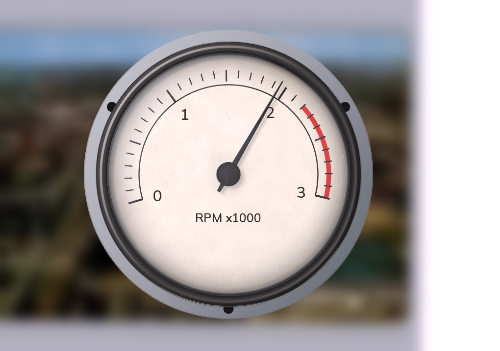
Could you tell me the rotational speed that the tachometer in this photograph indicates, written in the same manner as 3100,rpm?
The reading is 1950,rpm
